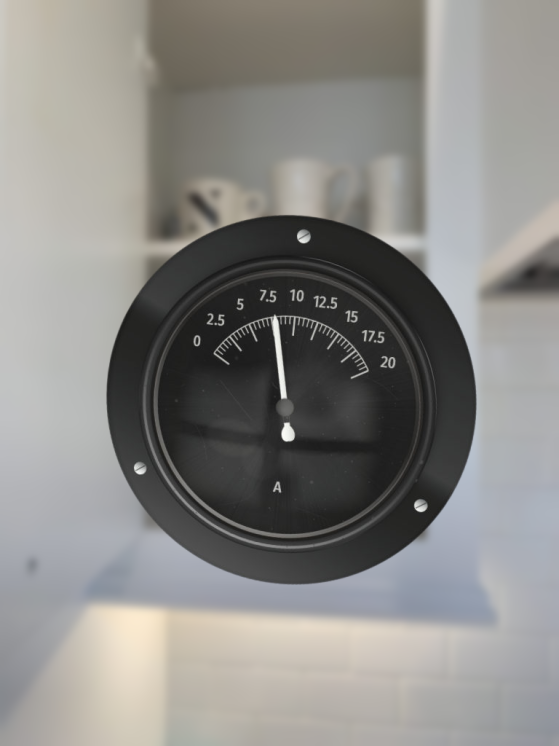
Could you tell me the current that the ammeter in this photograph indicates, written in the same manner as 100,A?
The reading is 8,A
